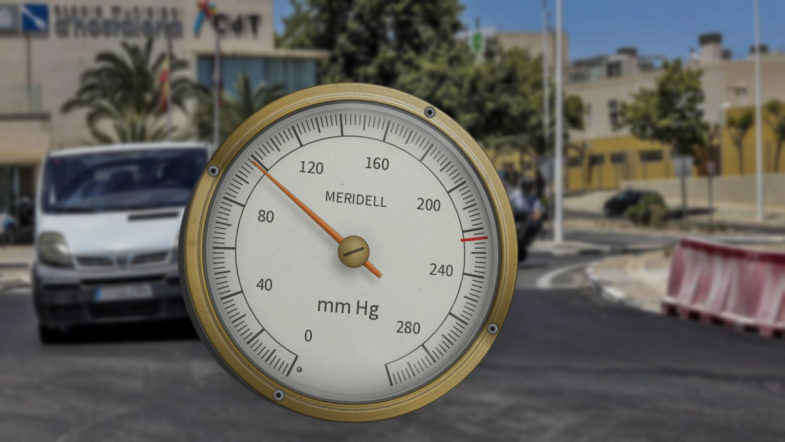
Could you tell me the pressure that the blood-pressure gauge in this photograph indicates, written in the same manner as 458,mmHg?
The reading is 98,mmHg
